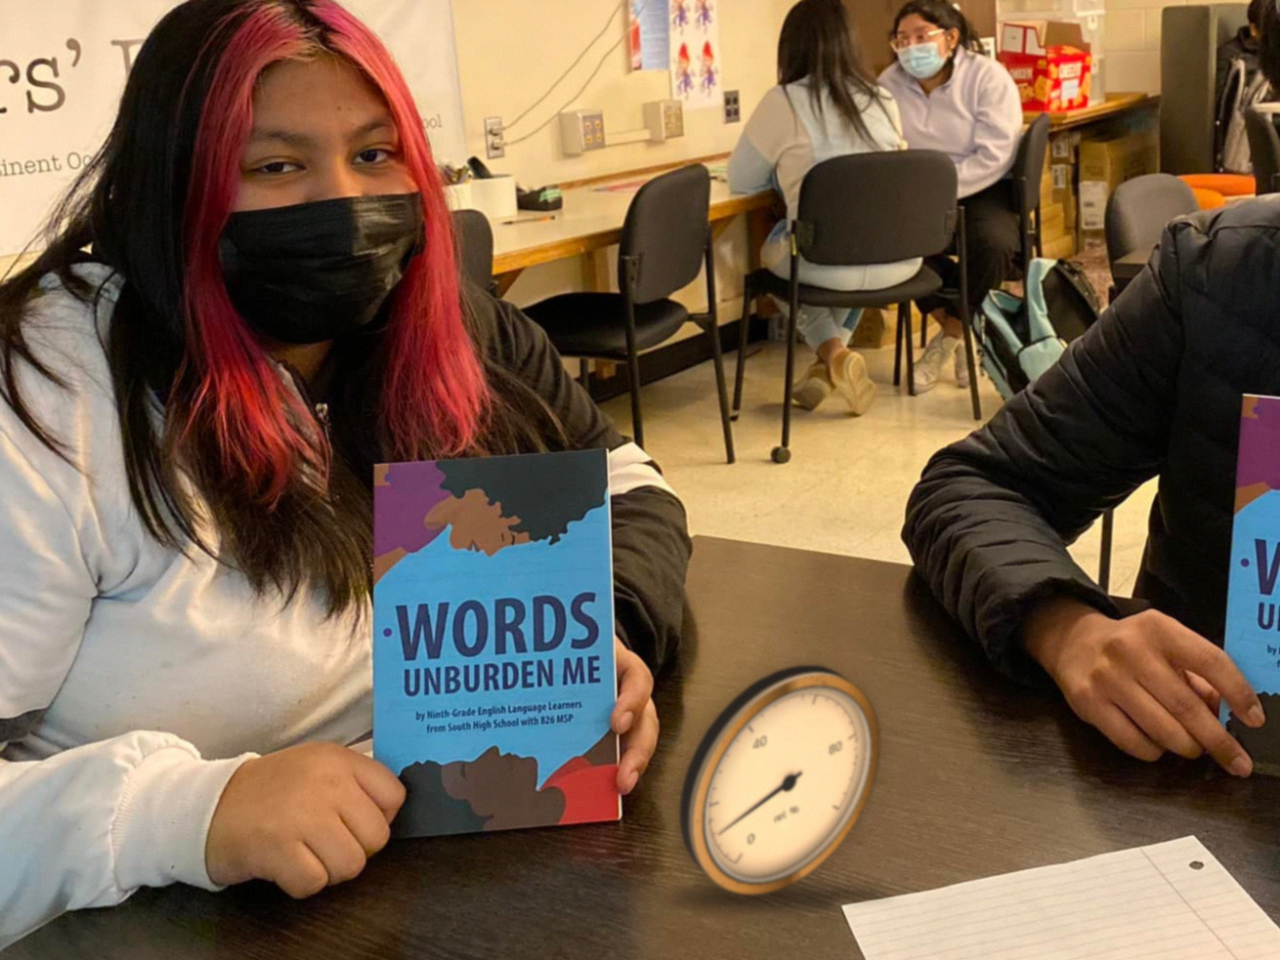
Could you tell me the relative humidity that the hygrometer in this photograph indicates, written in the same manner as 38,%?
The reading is 12,%
